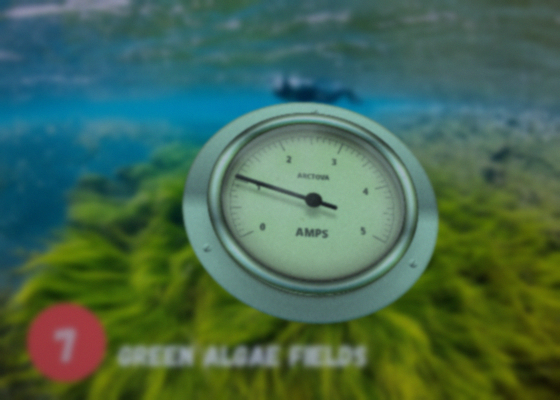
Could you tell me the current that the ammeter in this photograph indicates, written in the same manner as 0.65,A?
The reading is 1,A
